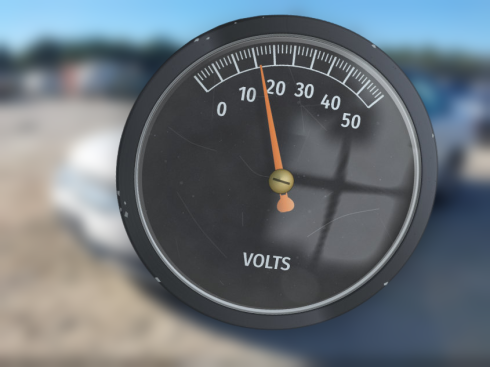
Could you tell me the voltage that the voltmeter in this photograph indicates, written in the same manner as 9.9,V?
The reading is 16,V
